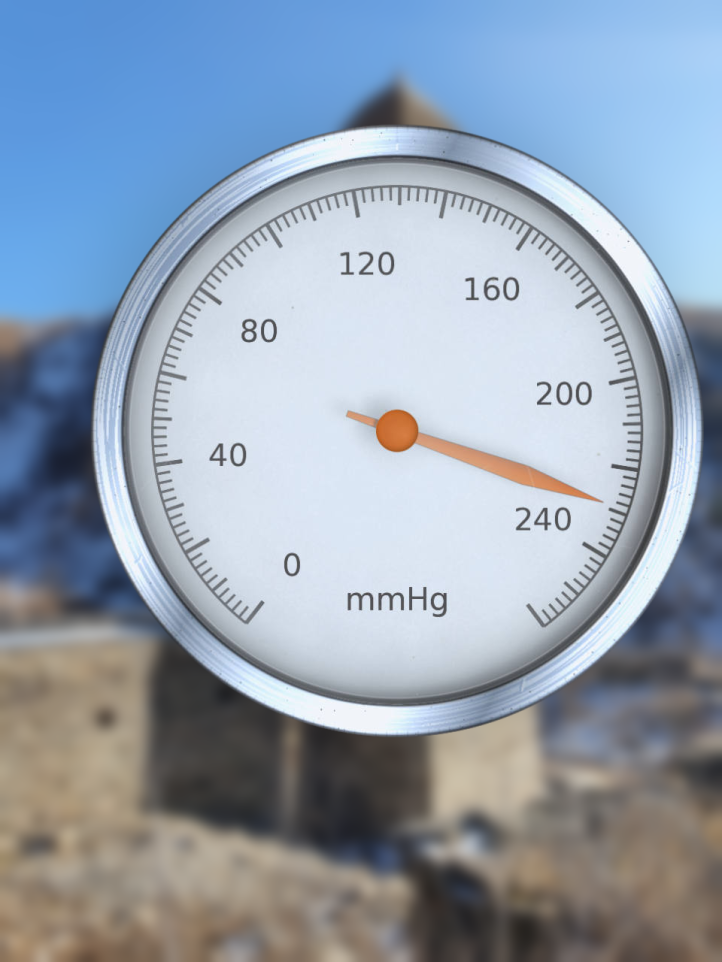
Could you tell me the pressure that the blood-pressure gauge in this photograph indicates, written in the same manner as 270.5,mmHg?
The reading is 229,mmHg
